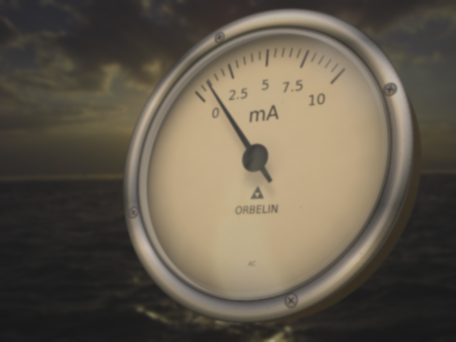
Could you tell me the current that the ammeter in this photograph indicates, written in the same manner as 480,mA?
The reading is 1,mA
